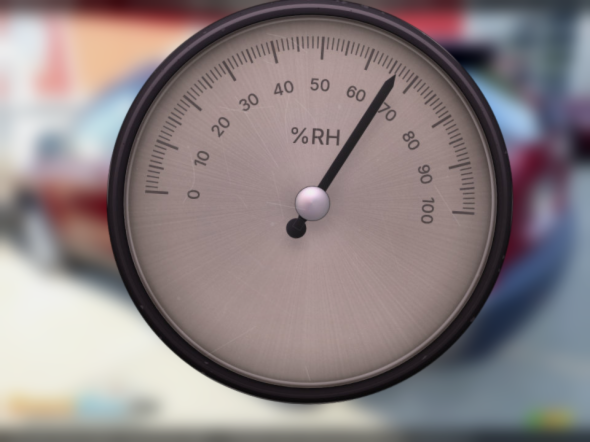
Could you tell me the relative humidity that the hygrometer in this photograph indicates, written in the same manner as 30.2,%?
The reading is 66,%
